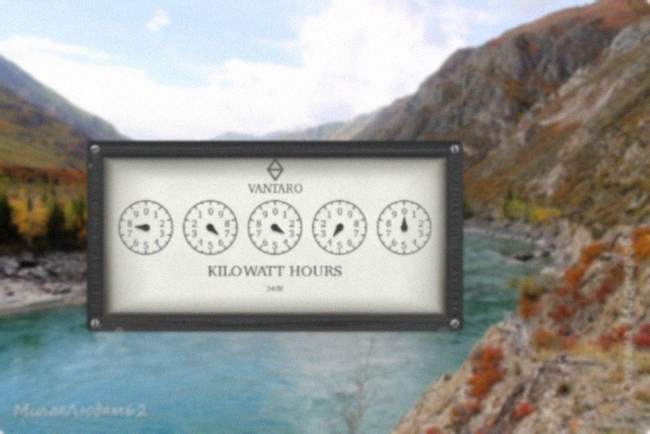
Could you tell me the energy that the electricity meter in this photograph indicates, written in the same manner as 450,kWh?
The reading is 76340,kWh
